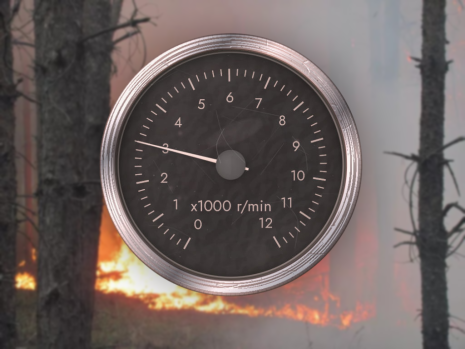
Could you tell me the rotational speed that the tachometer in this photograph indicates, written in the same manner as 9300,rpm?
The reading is 3000,rpm
